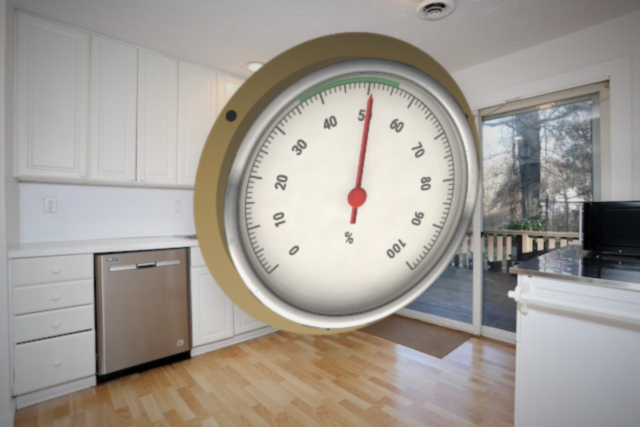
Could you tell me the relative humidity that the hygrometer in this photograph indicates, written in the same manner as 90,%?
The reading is 50,%
